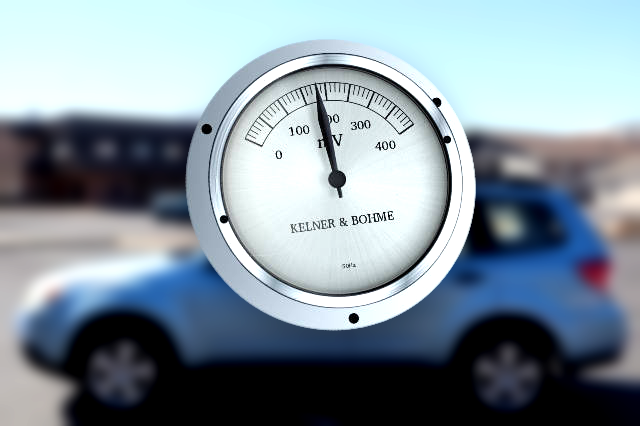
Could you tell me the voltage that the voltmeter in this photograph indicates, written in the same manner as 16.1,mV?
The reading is 180,mV
